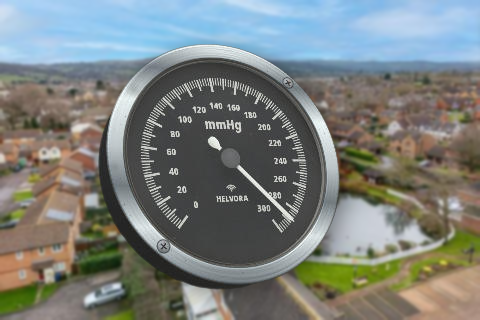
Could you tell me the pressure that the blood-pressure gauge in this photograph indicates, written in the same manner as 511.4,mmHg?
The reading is 290,mmHg
